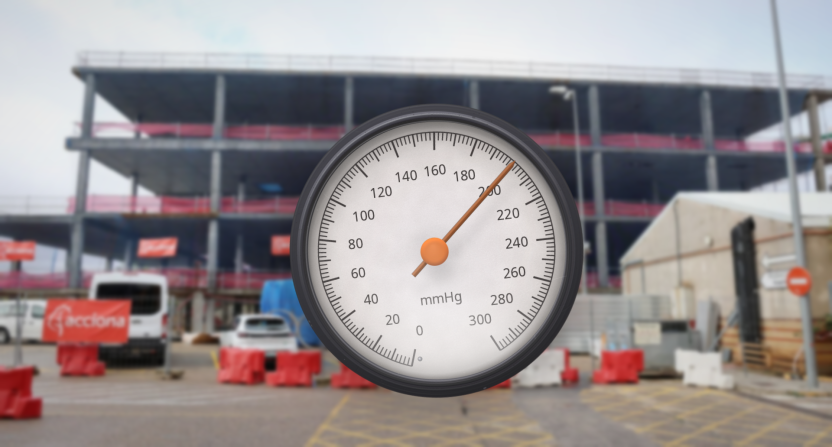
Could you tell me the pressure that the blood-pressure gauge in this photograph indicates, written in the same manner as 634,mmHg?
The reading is 200,mmHg
